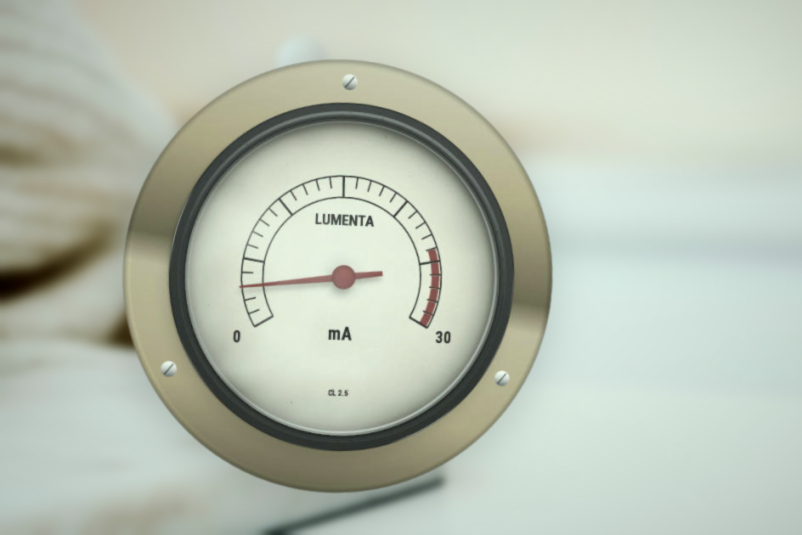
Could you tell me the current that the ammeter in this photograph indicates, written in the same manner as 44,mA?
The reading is 3,mA
